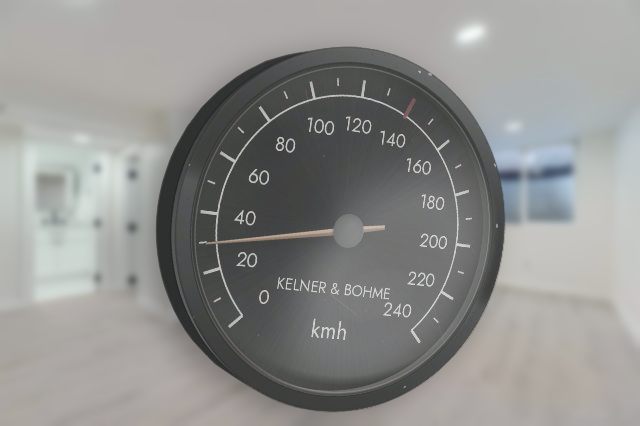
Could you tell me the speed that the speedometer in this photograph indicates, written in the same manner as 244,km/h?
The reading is 30,km/h
